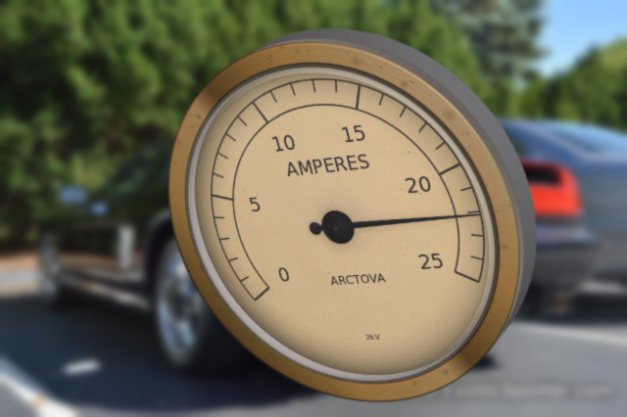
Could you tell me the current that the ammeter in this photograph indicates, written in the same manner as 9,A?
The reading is 22,A
